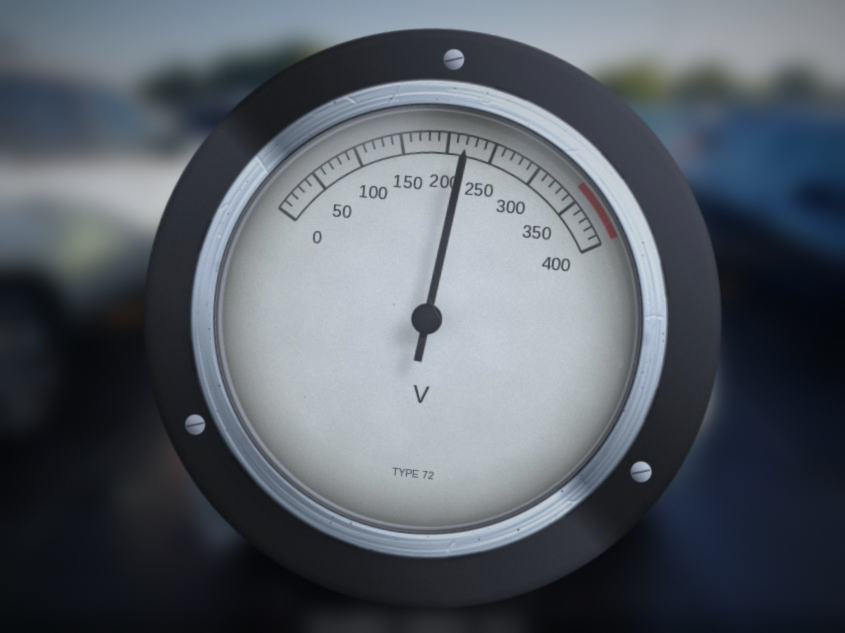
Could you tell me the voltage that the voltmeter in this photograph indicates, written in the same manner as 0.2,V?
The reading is 220,V
